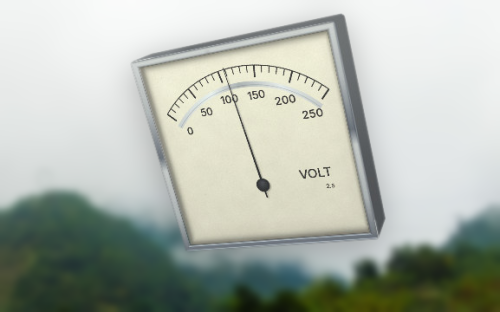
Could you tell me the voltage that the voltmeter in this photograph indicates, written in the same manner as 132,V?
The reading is 110,V
